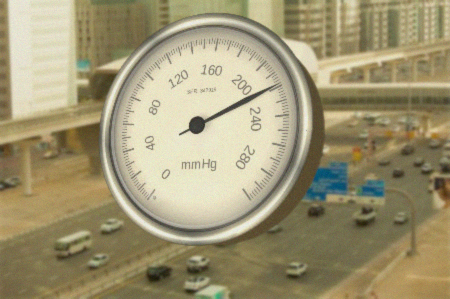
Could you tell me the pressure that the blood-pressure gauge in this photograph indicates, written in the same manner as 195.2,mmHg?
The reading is 220,mmHg
